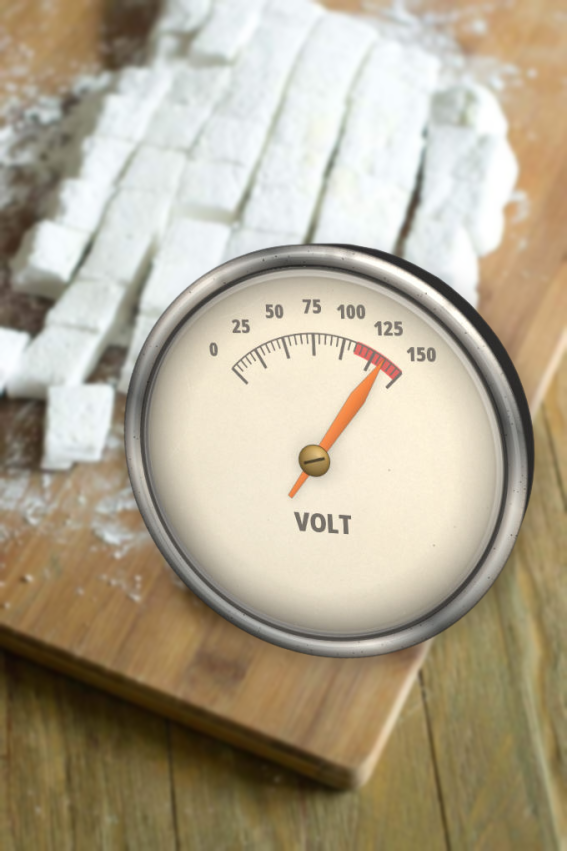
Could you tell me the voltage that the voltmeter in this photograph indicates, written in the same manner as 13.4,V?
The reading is 135,V
